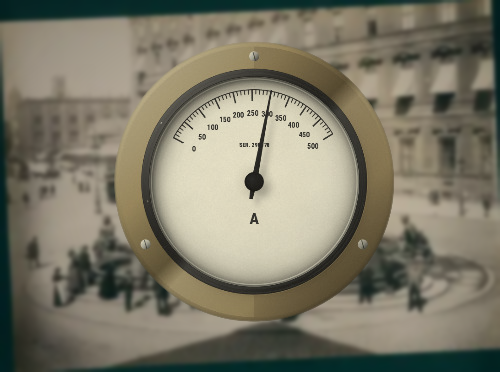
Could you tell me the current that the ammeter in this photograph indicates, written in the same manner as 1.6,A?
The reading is 300,A
